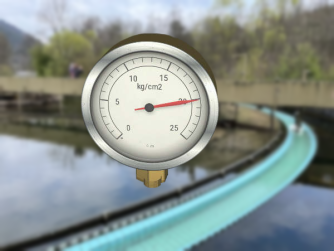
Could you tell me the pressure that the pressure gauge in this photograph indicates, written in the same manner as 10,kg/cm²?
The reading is 20,kg/cm²
